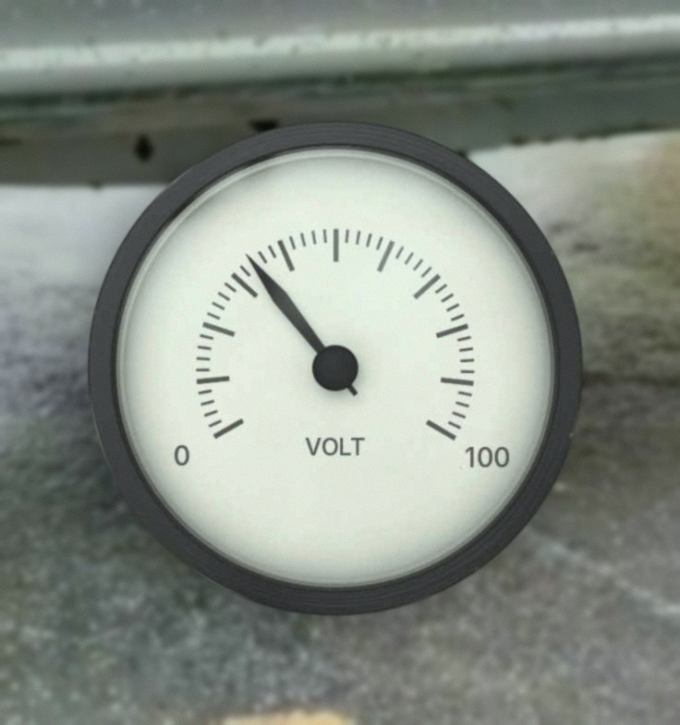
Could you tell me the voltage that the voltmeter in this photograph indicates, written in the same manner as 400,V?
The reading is 34,V
